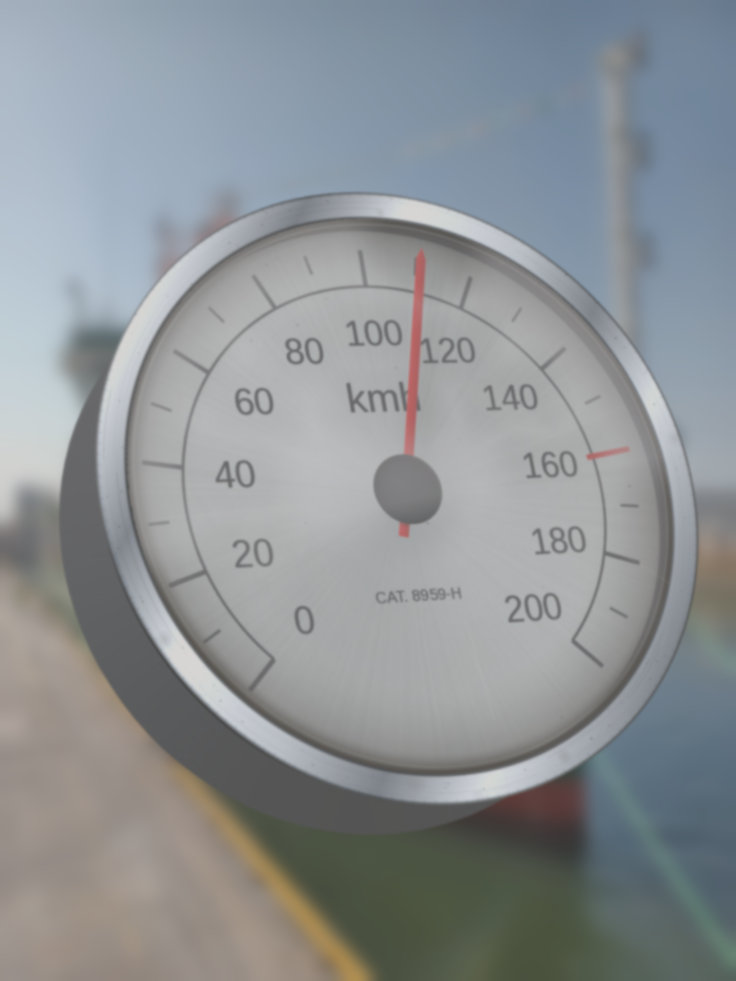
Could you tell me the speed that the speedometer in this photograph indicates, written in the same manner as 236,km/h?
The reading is 110,km/h
